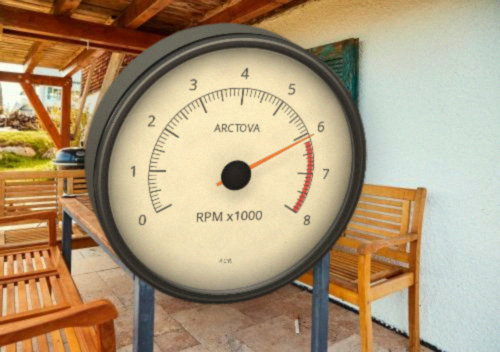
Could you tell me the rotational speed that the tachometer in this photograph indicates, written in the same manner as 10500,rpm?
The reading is 6000,rpm
